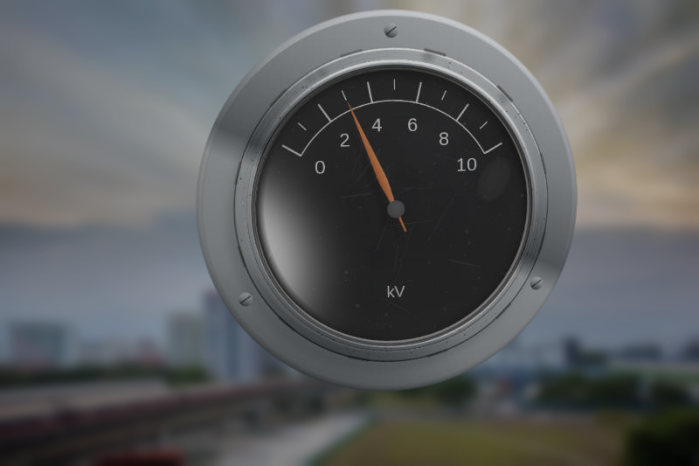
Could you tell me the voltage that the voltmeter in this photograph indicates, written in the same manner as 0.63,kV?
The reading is 3,kV
